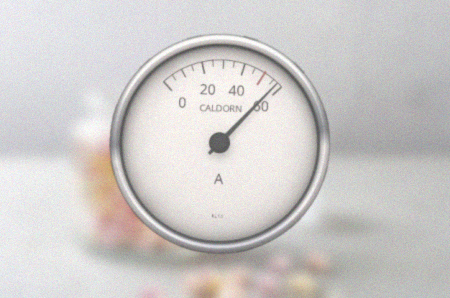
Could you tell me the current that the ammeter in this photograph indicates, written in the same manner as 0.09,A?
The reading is 57.5,A
